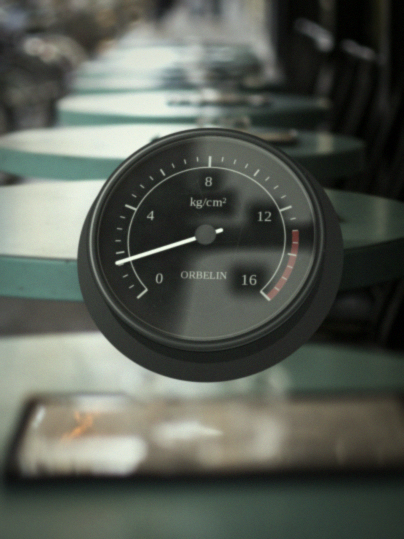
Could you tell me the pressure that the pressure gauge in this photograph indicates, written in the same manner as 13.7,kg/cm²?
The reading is 1.5,kg/cm²
